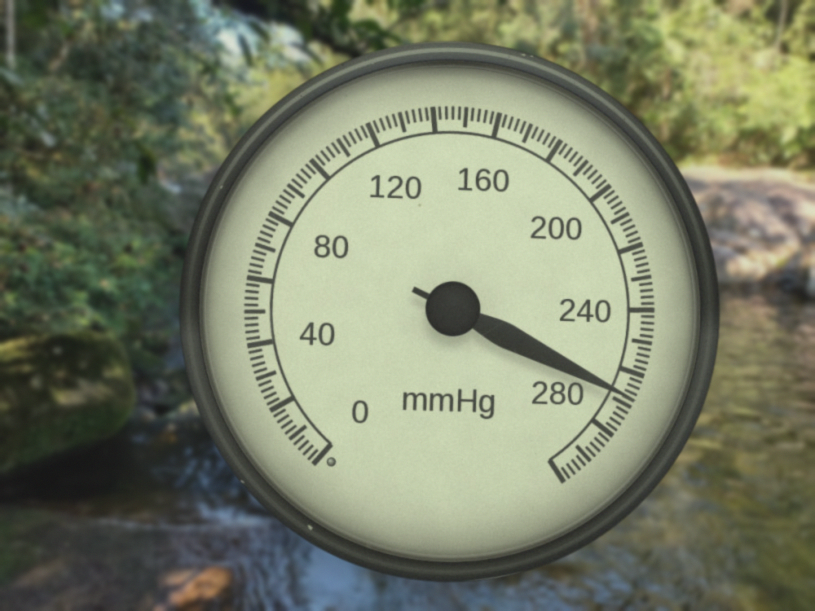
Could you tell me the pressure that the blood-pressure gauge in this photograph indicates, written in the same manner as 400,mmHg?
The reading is 268,mmHg
